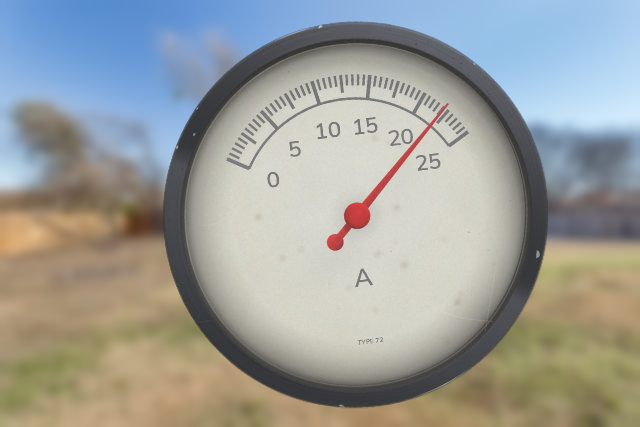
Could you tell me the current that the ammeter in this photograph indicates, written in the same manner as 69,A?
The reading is 22,A
